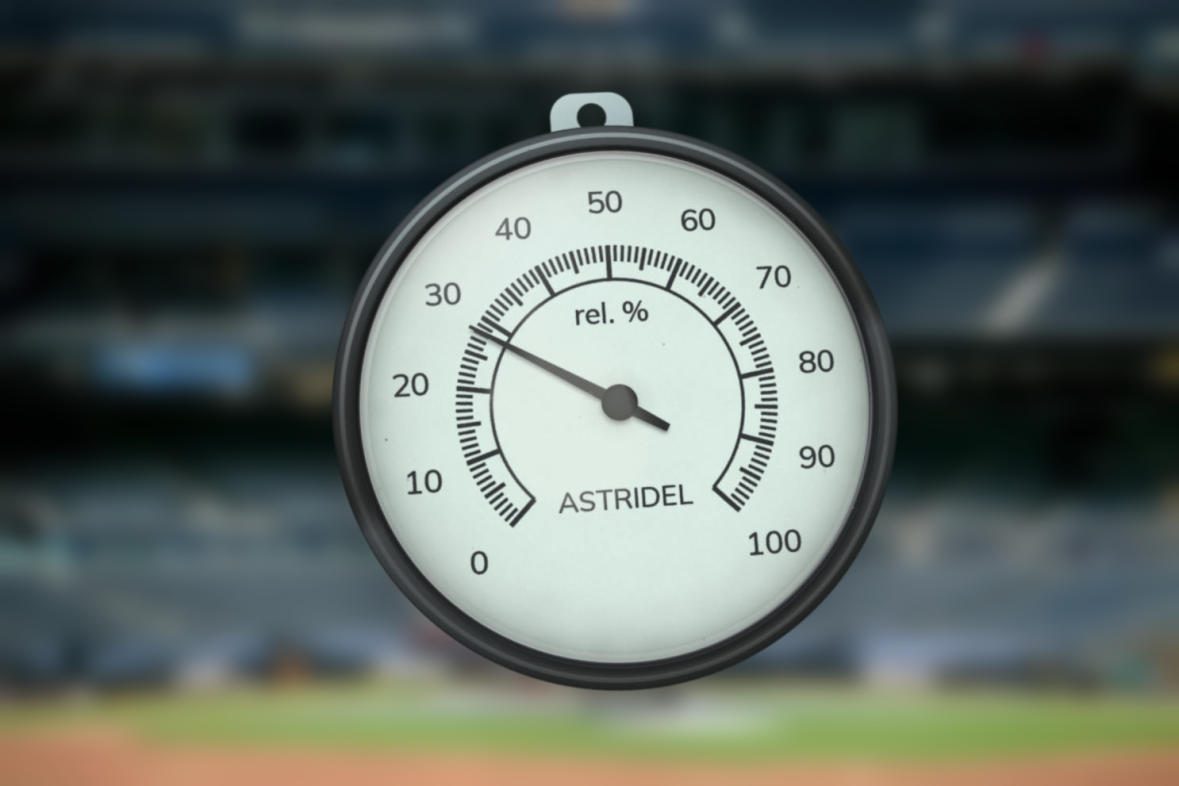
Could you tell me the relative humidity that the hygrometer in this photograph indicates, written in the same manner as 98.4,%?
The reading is 28,%
